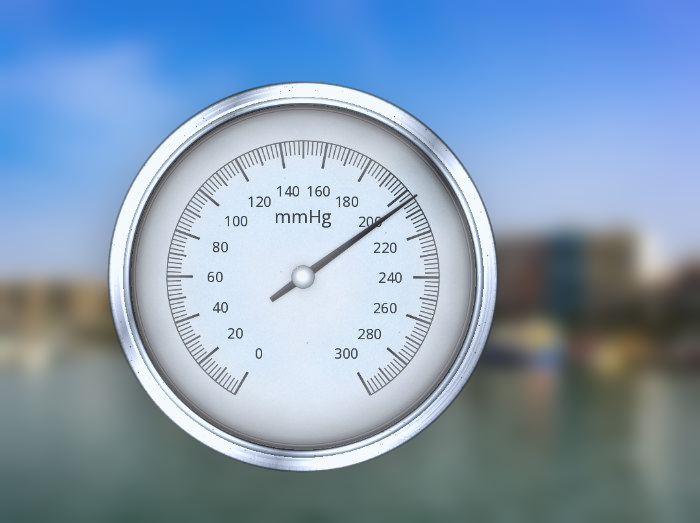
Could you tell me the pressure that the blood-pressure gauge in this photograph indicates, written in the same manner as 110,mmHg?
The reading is 204,mmHg
